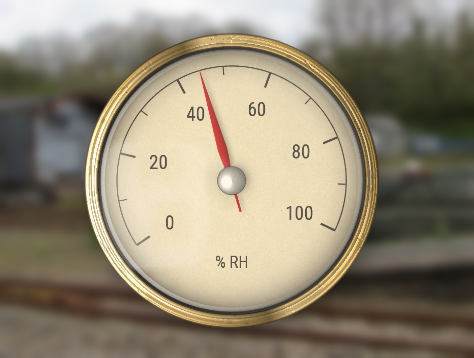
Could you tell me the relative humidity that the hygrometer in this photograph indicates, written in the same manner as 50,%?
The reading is 45,%
